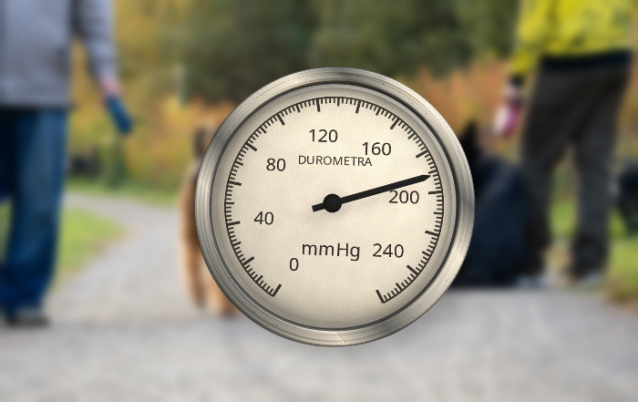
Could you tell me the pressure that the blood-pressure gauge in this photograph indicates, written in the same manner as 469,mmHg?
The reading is 192,mmHg
